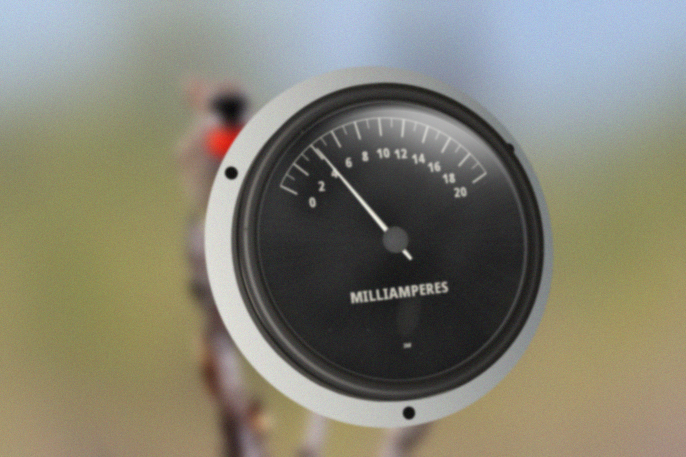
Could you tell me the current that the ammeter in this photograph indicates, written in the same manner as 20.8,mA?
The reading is 4,mA
